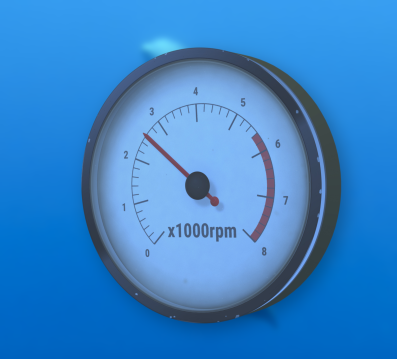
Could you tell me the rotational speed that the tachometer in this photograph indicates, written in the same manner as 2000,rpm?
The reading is 2600,rpm
